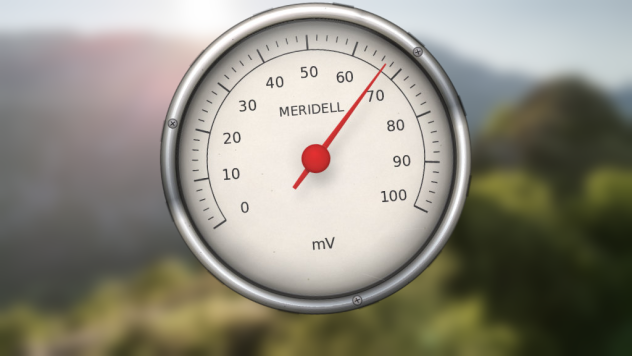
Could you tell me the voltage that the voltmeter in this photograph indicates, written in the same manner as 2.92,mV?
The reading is 67,mV
